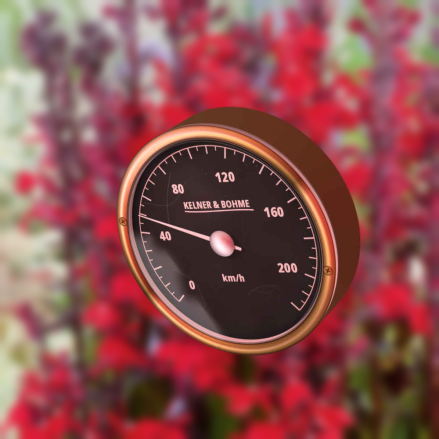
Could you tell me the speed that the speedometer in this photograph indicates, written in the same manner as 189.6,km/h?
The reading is 50,km/h
